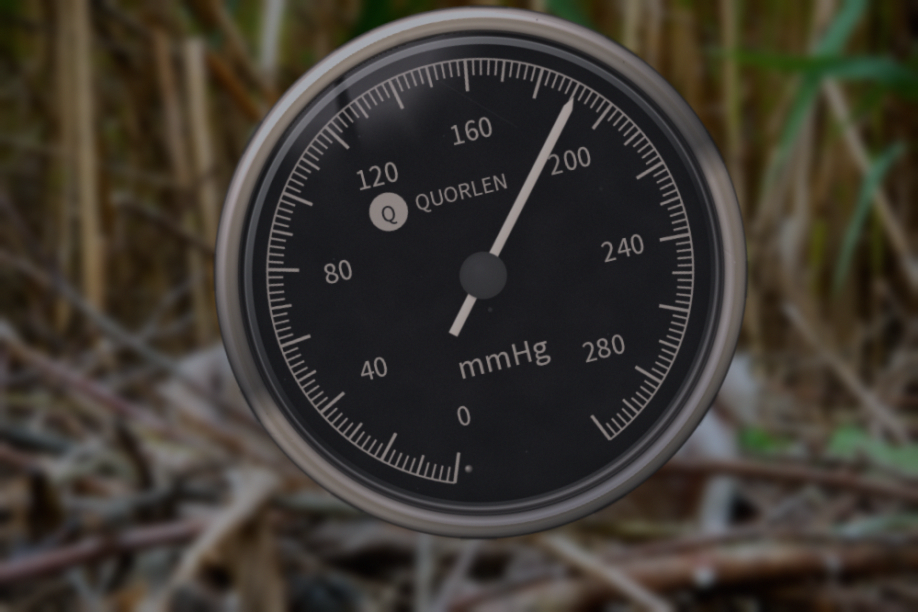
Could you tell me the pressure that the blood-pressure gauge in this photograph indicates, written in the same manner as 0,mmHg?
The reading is 190,mmHg
